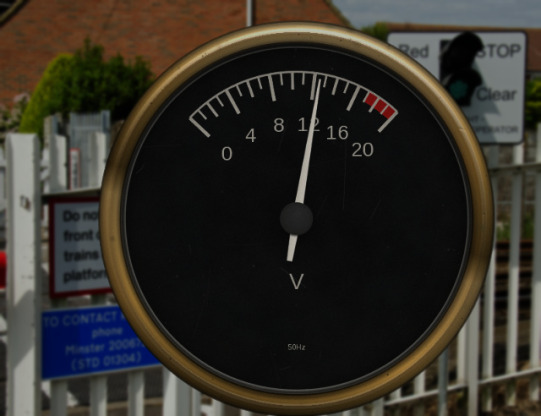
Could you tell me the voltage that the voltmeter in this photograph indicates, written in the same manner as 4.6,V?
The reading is 12.5,V
